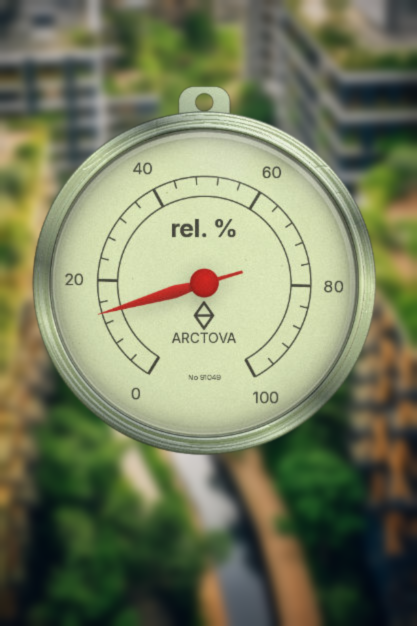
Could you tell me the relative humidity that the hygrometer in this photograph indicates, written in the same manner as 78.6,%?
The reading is 14,%
